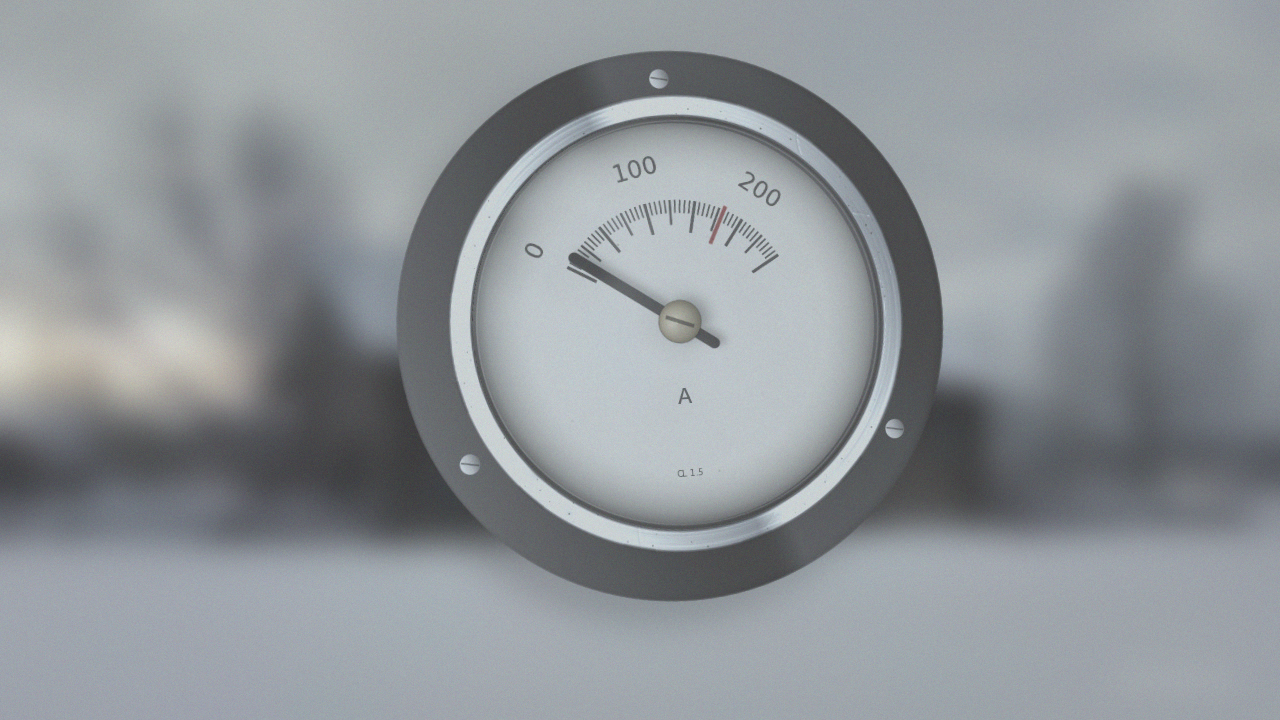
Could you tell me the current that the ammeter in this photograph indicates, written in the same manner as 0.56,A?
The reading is 10,A
